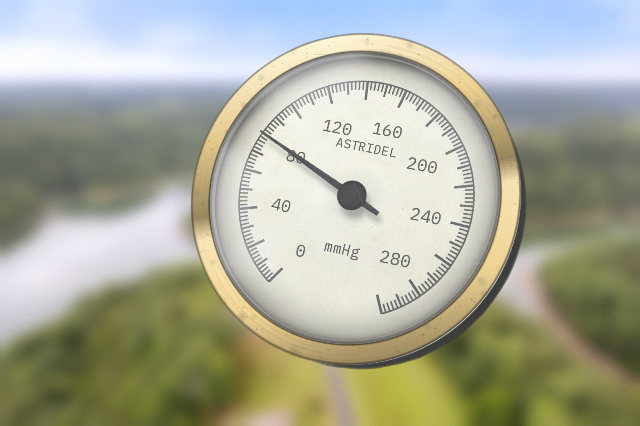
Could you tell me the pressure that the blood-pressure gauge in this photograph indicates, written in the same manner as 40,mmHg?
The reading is 80,mmHg
